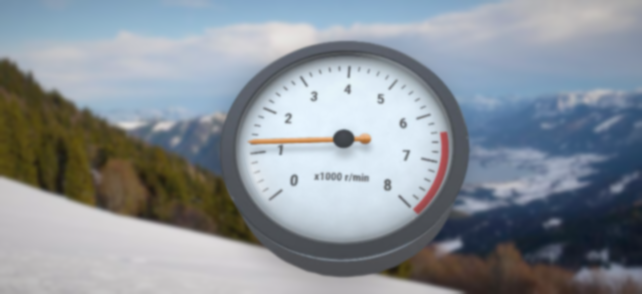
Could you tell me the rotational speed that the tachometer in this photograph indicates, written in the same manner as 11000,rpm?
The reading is 1200,rpm
